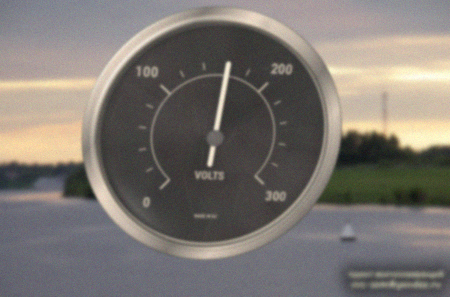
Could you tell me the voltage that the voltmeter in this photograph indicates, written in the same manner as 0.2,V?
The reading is 160,V
